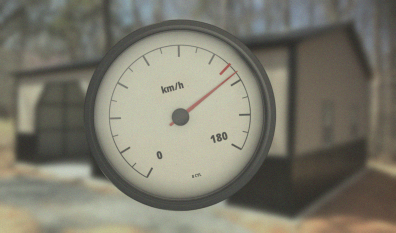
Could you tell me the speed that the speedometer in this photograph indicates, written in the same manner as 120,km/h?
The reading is 135,km/h
